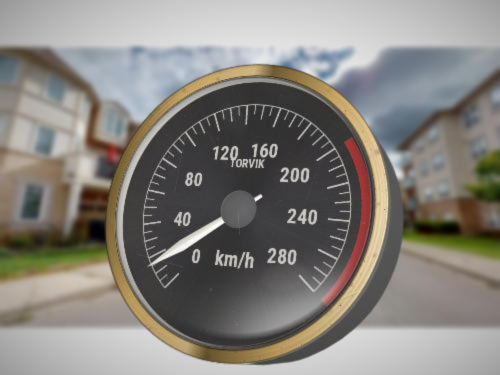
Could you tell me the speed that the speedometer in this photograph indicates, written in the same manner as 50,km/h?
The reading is 15,km/h
